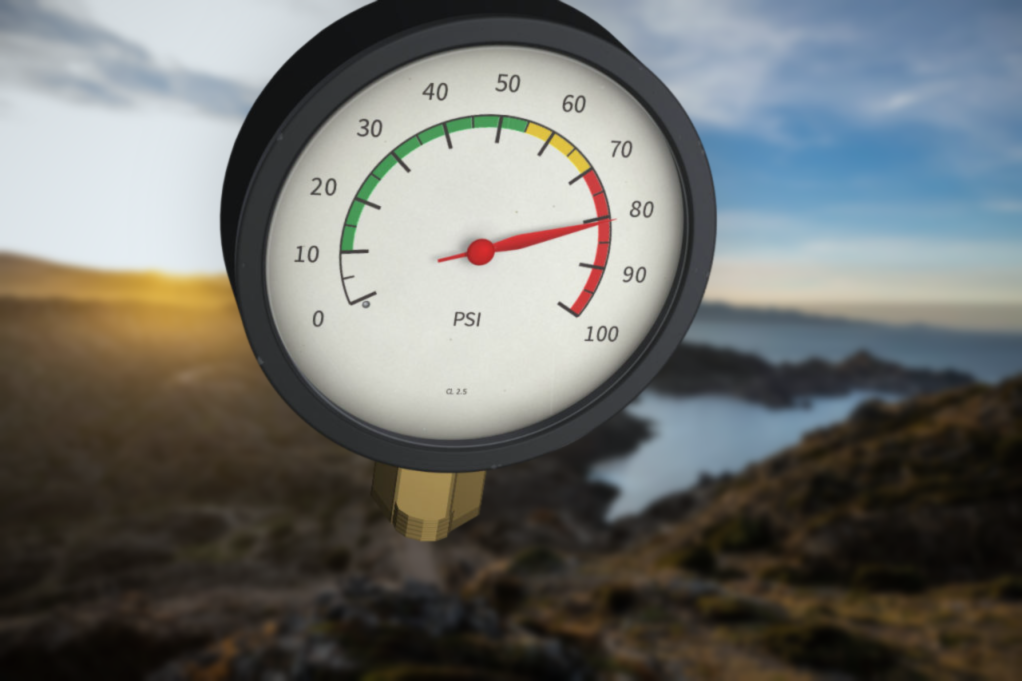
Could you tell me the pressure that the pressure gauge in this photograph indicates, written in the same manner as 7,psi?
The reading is 80,psi
